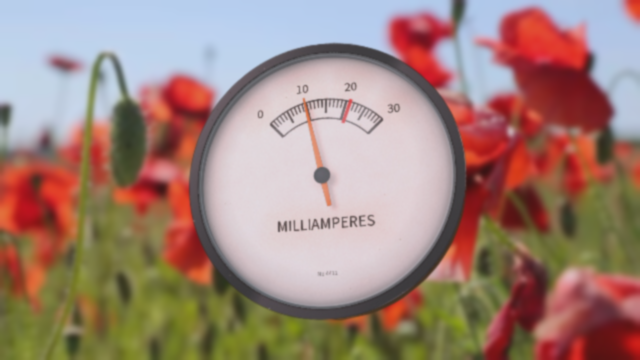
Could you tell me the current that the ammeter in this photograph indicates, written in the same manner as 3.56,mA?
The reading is 10,mA
